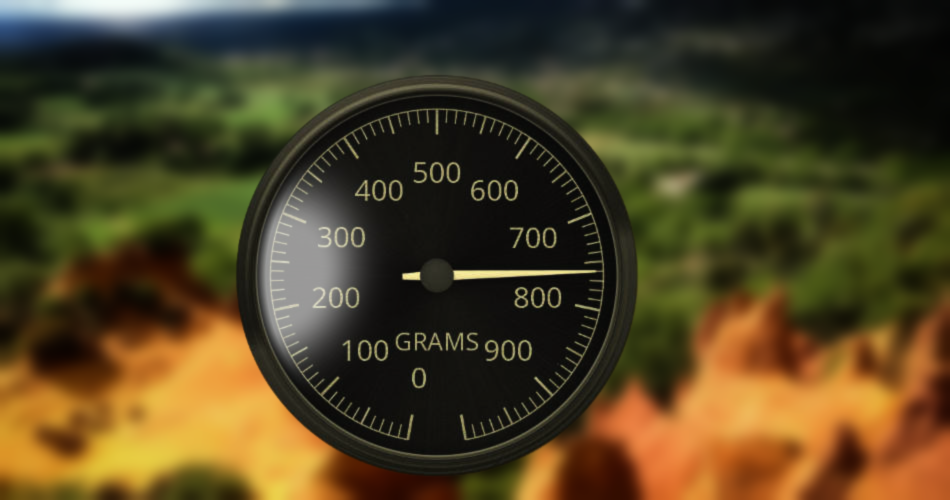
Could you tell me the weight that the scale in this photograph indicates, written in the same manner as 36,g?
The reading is 760,g
